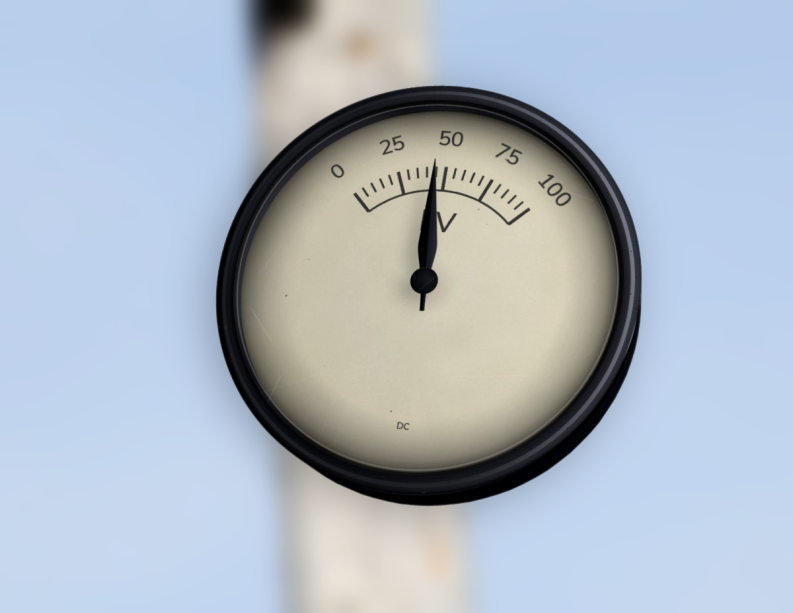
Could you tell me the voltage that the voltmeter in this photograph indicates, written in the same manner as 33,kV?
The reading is 45,kV
